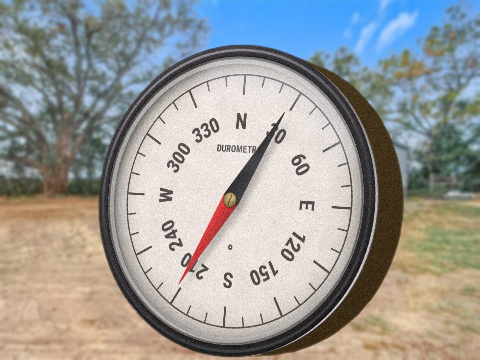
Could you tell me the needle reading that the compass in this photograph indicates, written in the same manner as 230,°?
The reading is 210,°
